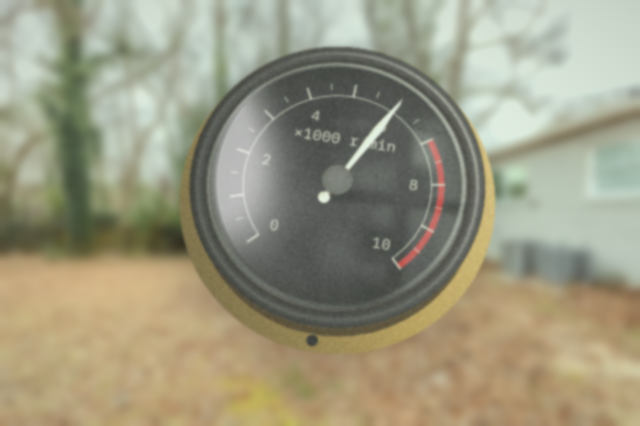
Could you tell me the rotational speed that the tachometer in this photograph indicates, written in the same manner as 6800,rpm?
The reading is 6000,rpm
